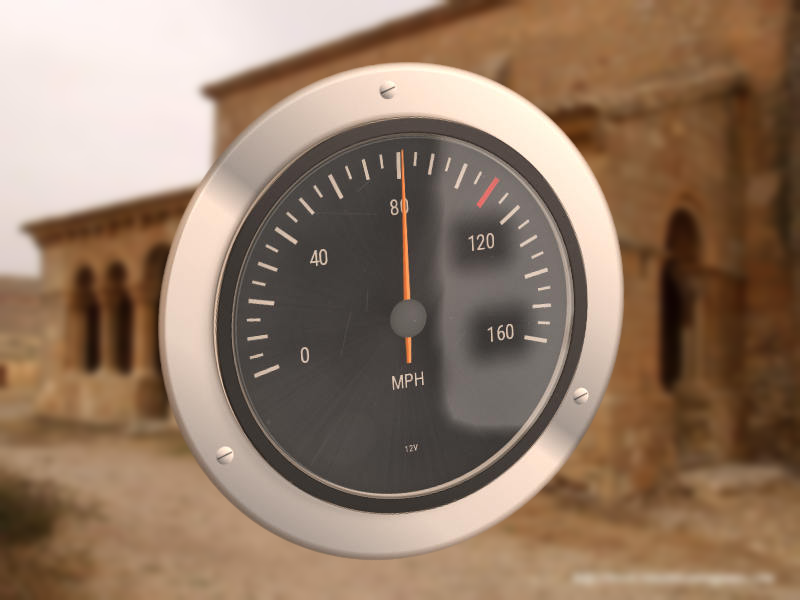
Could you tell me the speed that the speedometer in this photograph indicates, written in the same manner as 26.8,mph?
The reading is 80,mph
